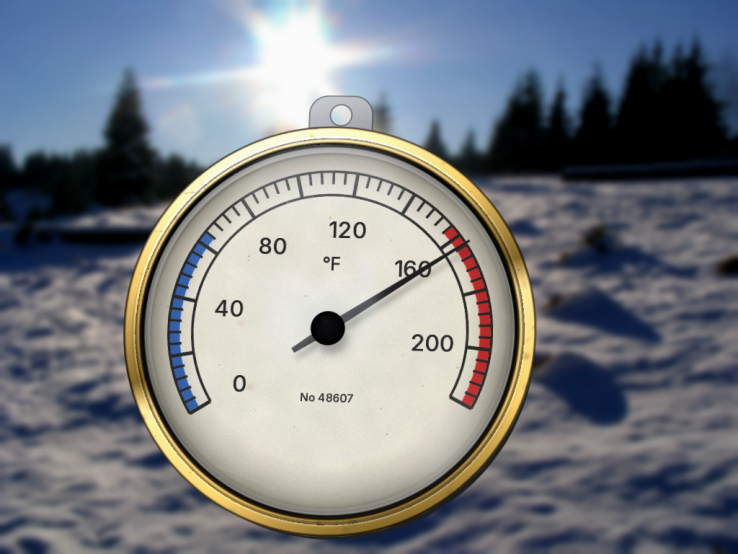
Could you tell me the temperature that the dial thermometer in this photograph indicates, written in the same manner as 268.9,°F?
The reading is 164,°F
